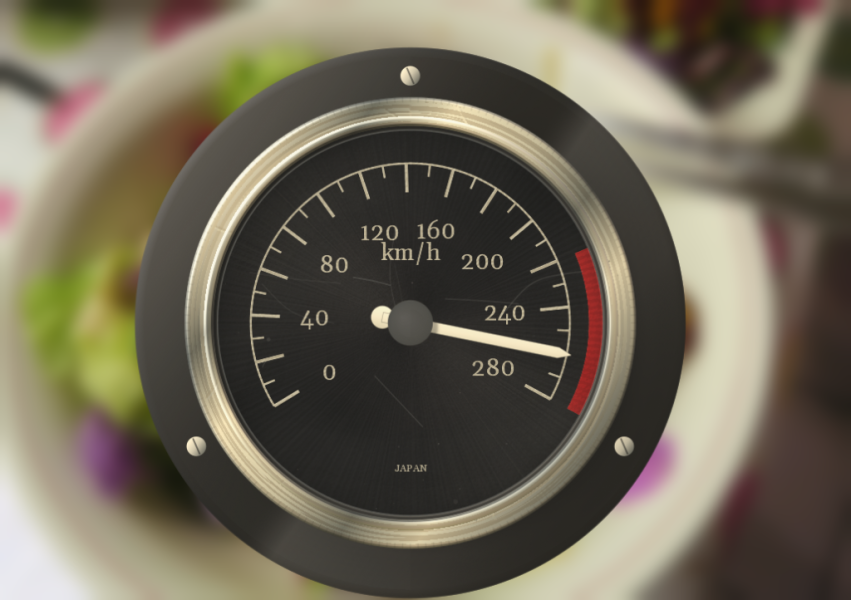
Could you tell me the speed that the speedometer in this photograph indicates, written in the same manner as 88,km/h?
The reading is 260,km/h
